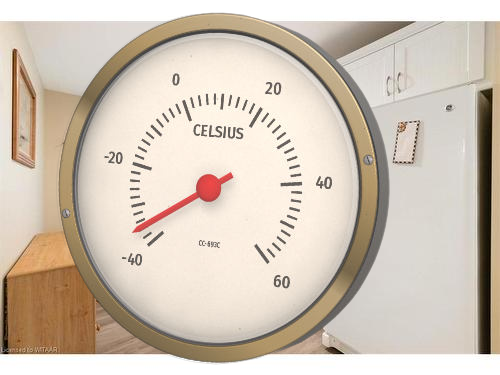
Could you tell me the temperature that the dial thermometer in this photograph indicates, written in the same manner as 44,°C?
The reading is -36,°C
